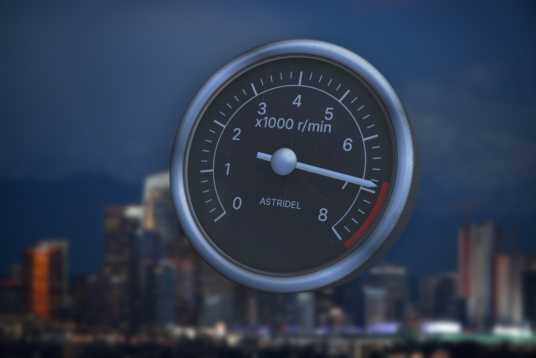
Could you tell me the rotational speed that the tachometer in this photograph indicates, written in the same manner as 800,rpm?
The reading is 6900,rpm
